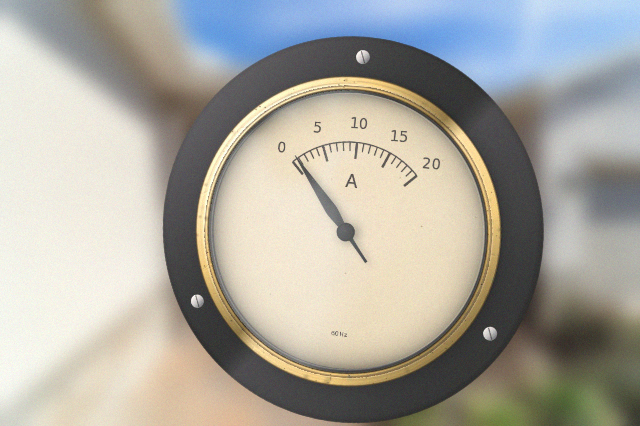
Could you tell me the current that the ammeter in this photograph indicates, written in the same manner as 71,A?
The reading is 1,A
